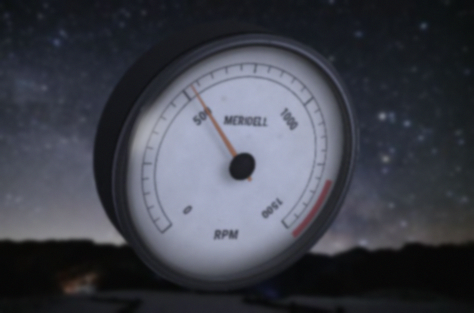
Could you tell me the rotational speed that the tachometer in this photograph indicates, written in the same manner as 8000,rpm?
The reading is 525,rpm
